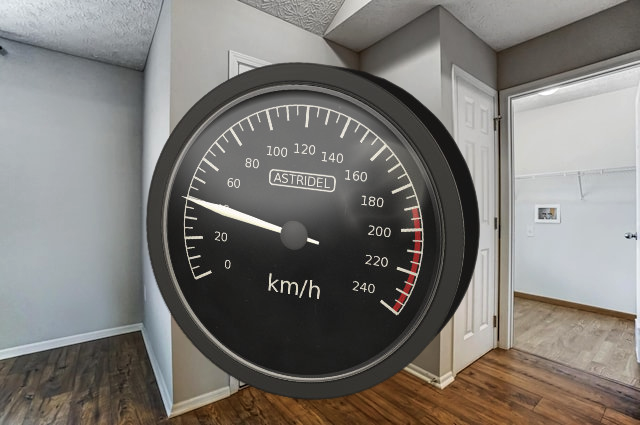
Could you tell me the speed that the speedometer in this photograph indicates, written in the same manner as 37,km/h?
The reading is 40,km/h
